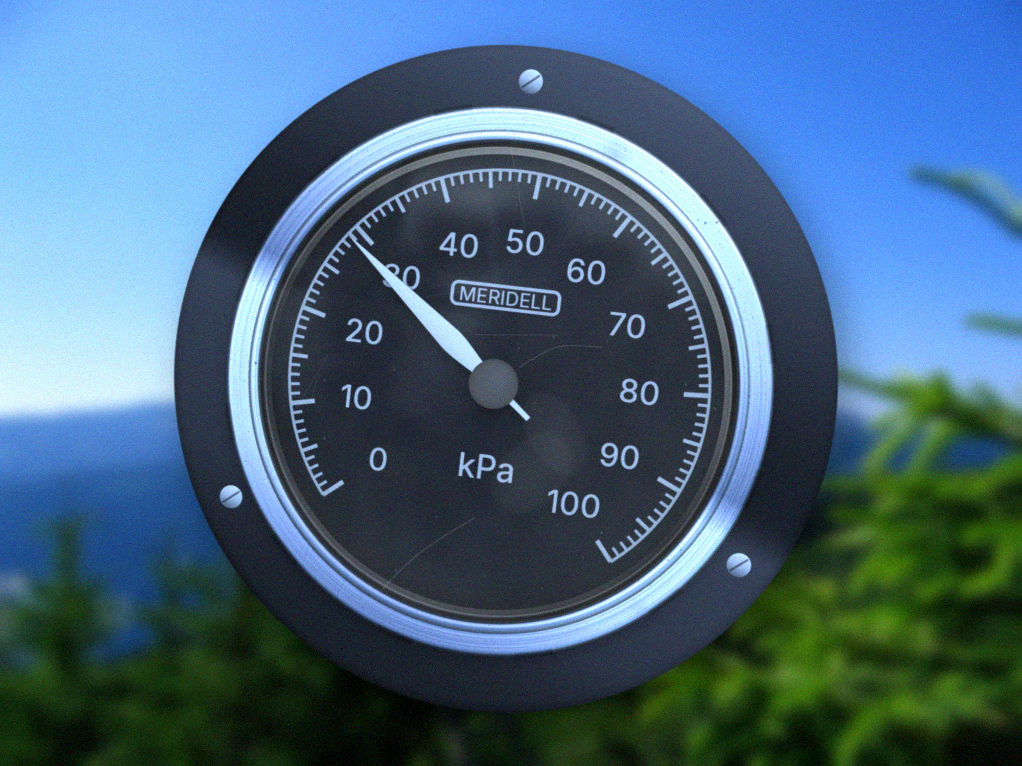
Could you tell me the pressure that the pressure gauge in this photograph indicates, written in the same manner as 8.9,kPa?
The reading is 29,kPa
